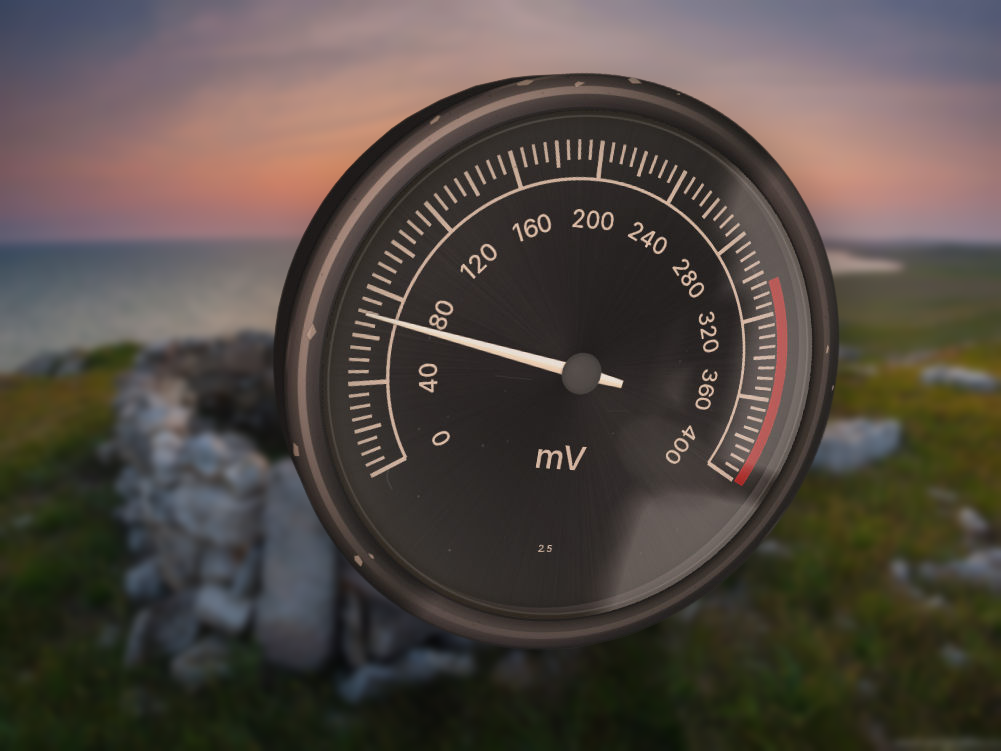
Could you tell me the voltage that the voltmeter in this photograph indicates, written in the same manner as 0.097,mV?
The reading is 70,mV
